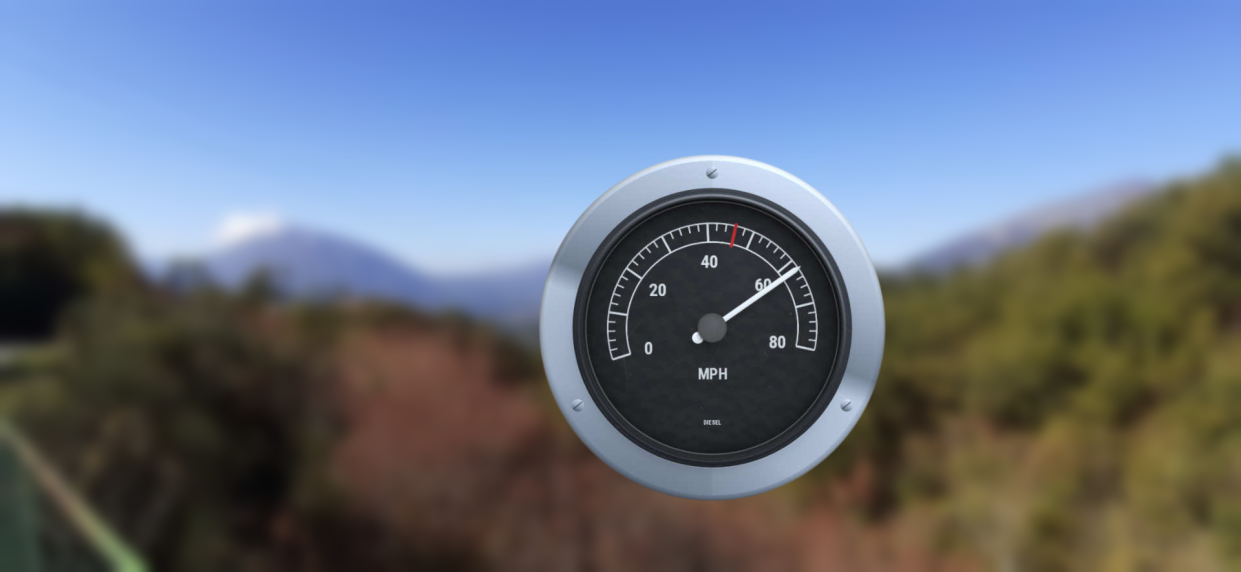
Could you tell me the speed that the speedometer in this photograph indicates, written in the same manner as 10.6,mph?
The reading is 62,mph
